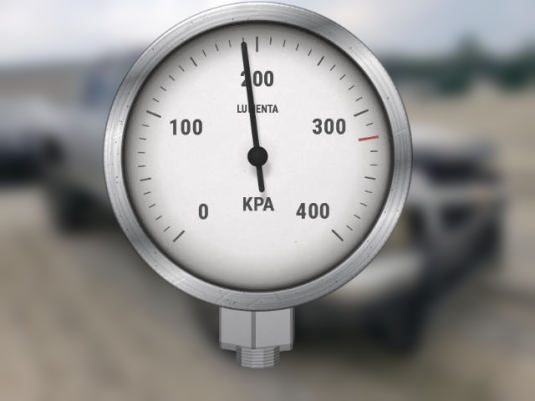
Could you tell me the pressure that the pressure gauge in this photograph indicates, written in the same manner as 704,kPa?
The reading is 190,kPa
